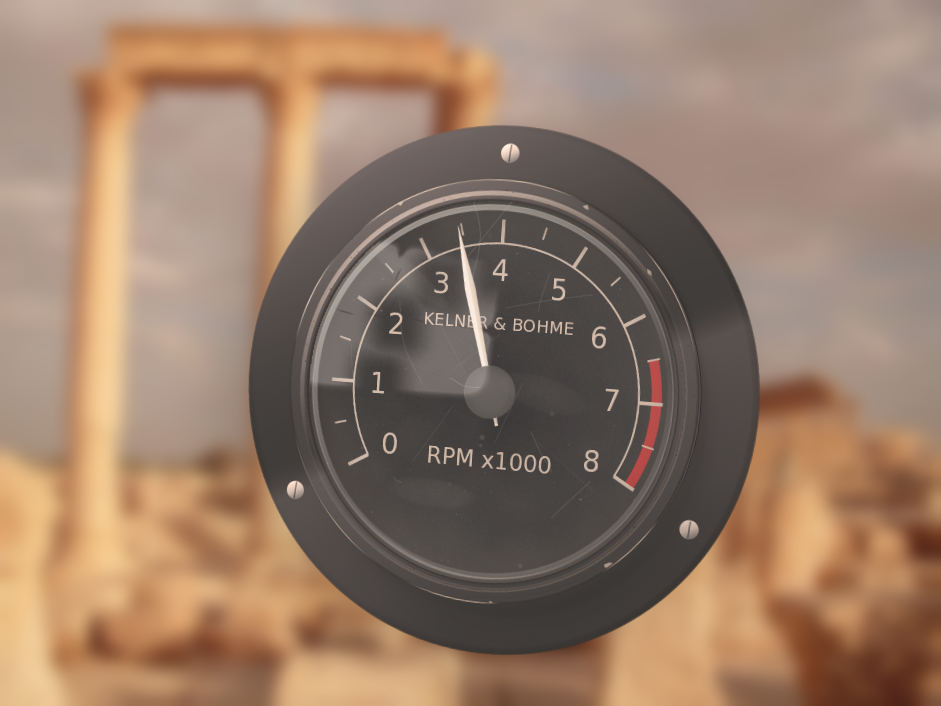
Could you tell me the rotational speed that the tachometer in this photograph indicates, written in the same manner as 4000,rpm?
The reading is 3500,rpm
